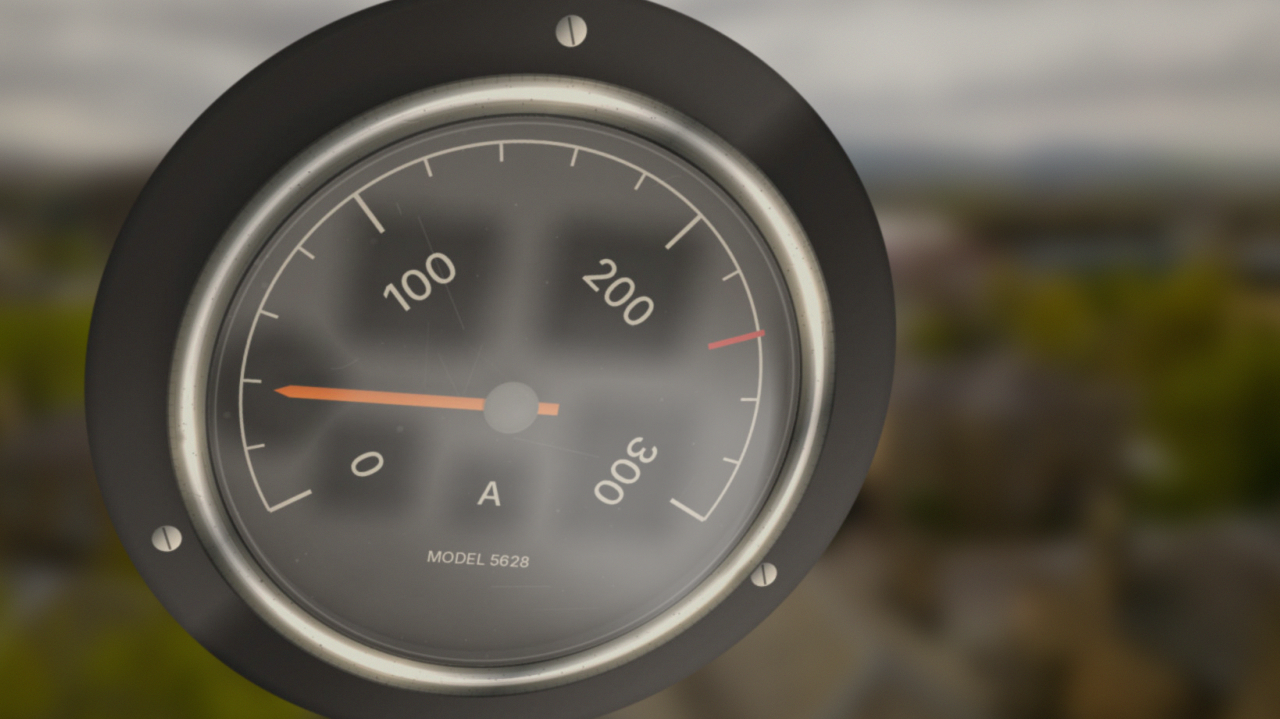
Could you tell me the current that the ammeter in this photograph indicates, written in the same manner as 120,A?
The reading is 40,A
